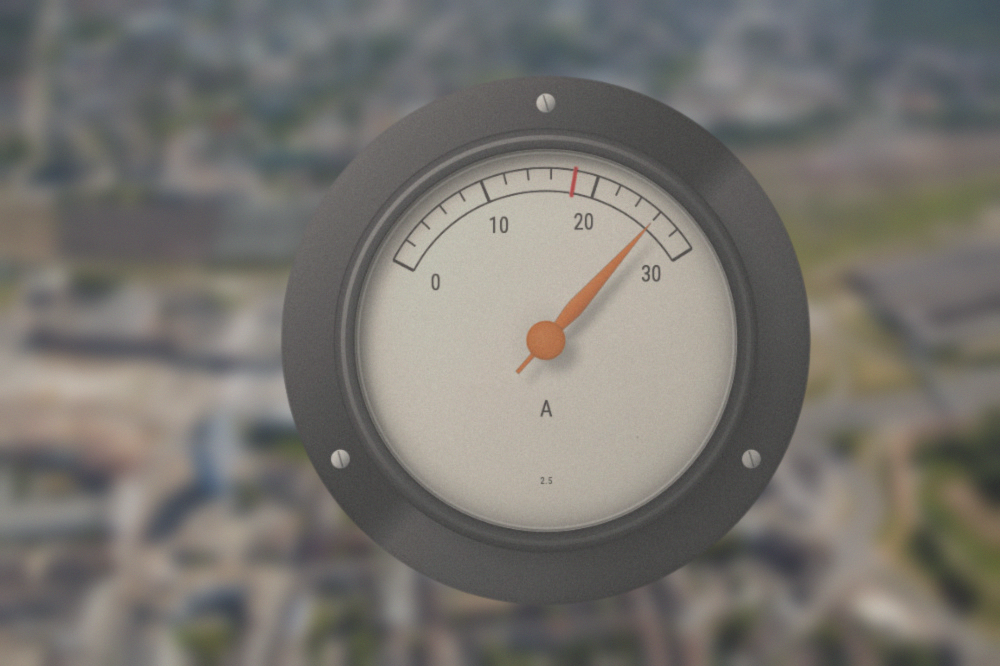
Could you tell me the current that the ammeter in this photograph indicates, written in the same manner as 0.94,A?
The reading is 26,A
